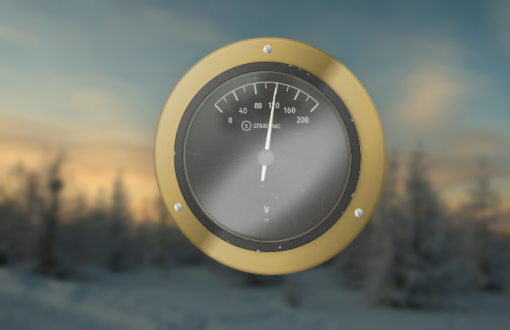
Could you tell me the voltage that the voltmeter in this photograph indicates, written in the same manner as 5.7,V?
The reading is 120,V
